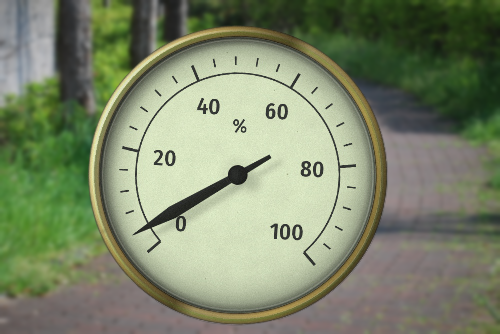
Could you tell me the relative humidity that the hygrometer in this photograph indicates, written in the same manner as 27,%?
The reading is 4,%
